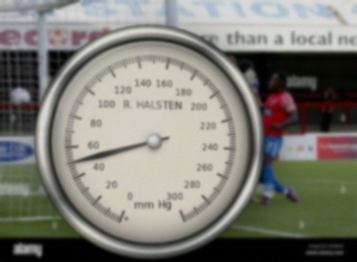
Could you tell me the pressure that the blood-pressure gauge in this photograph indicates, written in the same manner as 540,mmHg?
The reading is 50,mmHg
